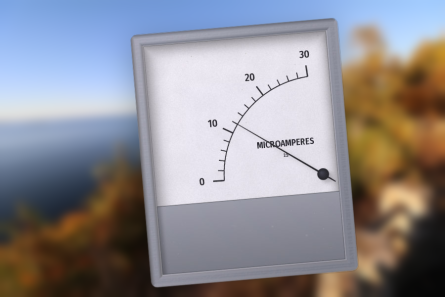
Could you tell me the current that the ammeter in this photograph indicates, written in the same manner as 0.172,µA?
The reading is 12,µA
